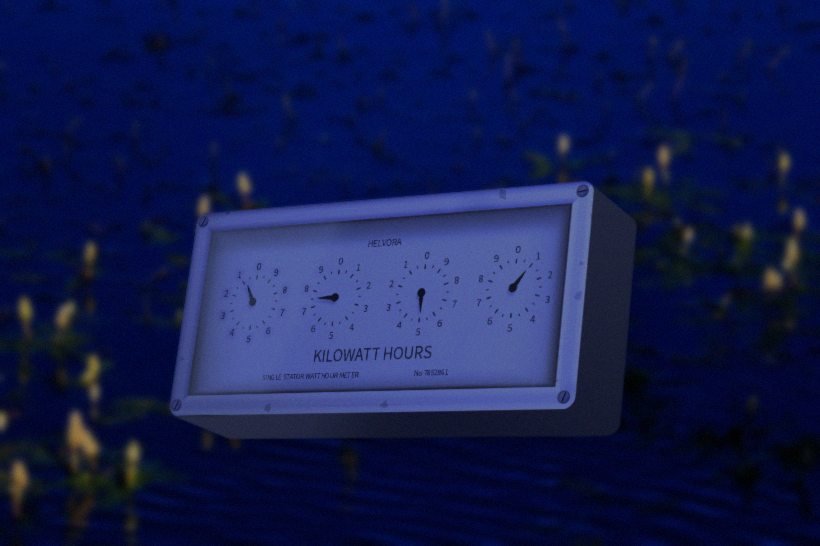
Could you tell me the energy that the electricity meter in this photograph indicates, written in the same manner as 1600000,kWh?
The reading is 751,kWh
